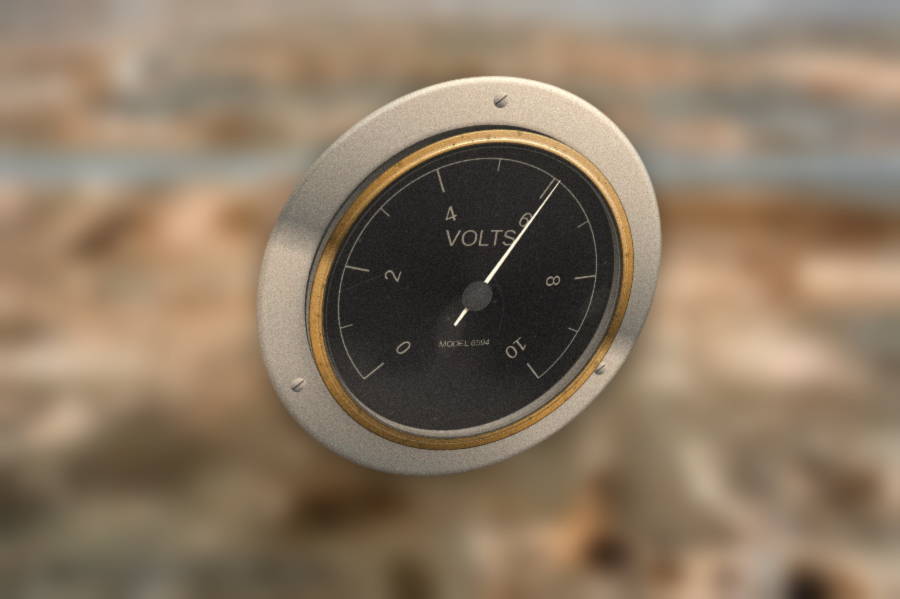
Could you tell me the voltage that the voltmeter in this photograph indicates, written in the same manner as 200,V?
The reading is 6,V
